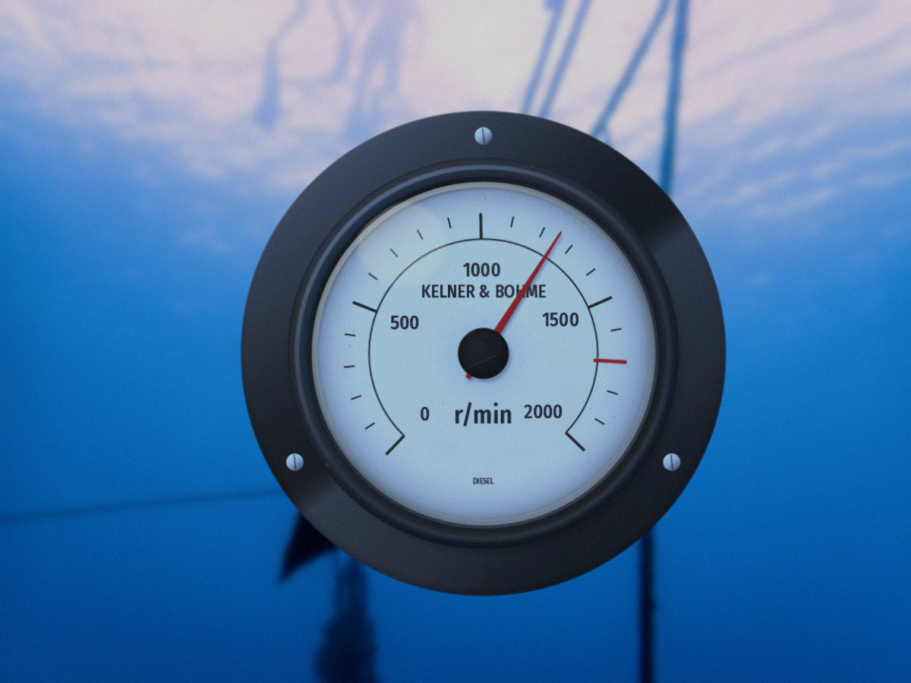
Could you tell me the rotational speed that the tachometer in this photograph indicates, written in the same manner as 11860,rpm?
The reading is 1250,rpm
